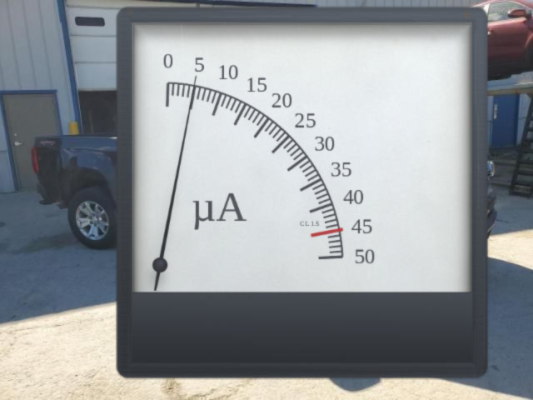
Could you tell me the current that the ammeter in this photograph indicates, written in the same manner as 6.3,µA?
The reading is 5,µA
